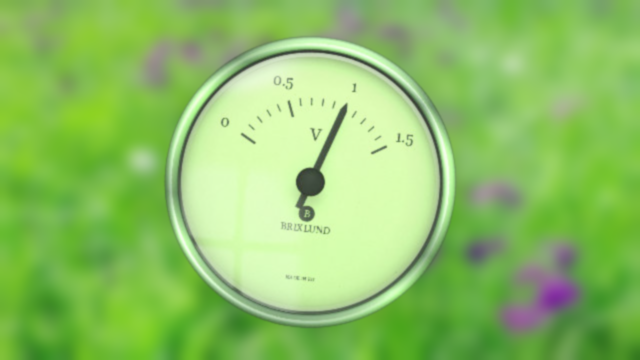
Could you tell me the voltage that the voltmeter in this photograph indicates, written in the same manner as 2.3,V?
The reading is 1,V
